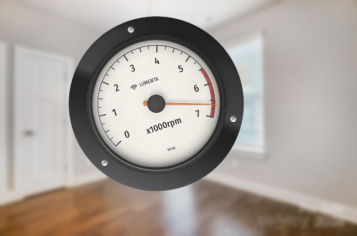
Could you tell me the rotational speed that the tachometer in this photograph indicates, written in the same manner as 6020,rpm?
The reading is 6625,rpm
